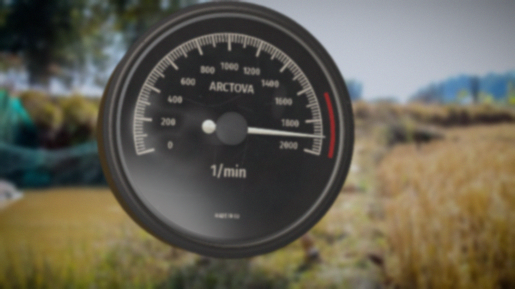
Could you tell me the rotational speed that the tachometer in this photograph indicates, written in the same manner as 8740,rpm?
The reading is 1900,rpm
